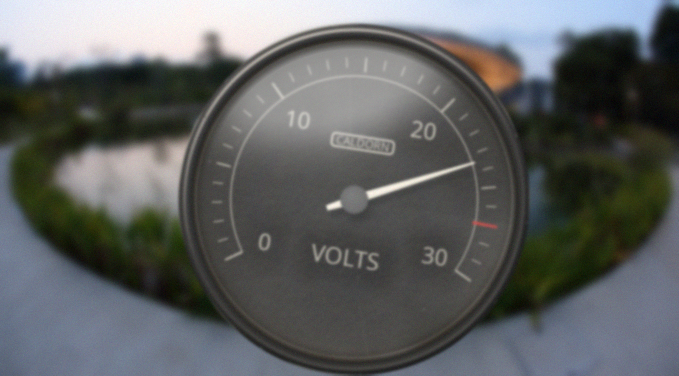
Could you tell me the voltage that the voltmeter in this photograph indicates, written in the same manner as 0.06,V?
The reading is 23.5,V
